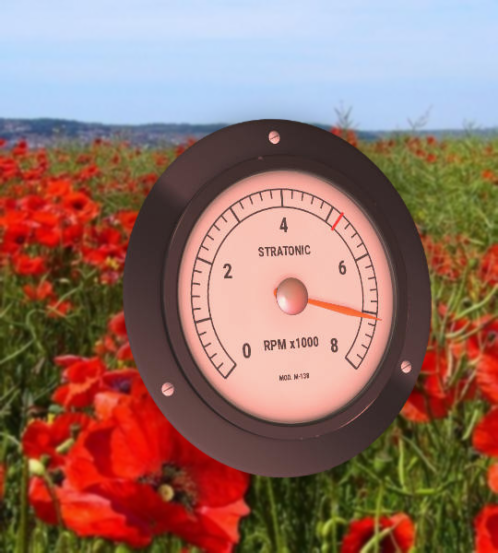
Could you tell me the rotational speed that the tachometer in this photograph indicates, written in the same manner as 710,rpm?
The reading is 7100,rpm
